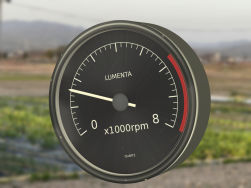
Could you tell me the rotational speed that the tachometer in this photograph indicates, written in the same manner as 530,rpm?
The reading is 1600,rpm
